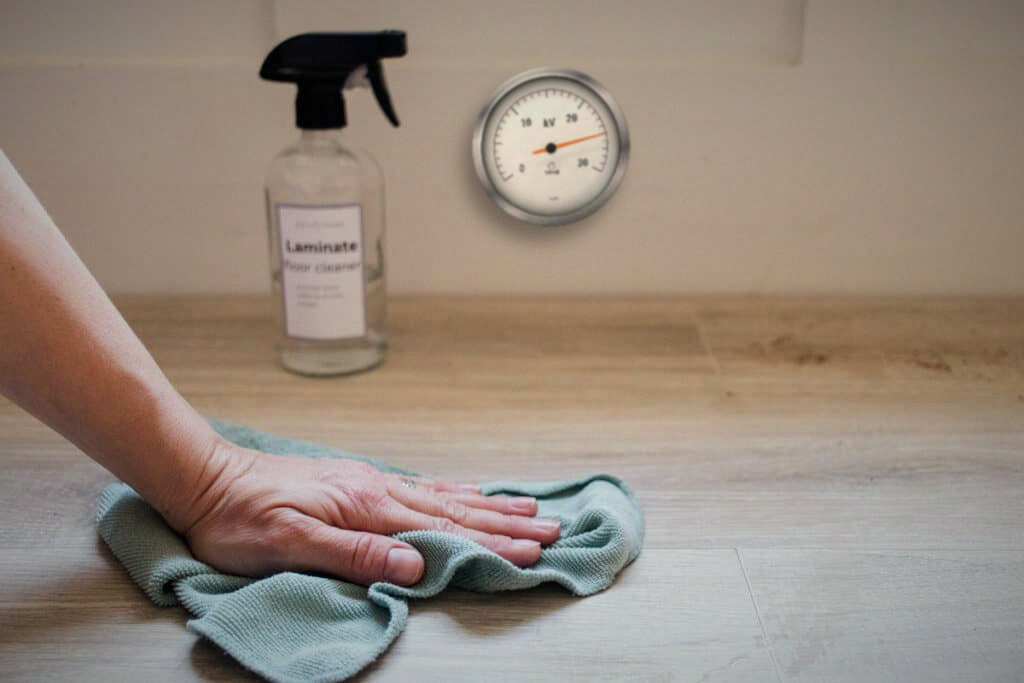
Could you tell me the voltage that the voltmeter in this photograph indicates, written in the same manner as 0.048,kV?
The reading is 25,kV
